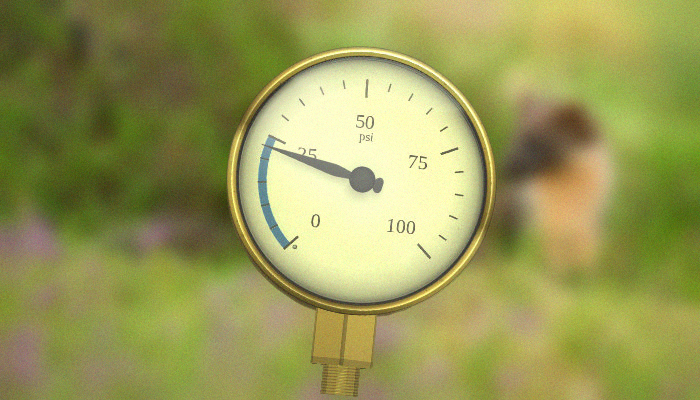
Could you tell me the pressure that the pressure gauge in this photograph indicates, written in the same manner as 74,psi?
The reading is 22.5,psi
